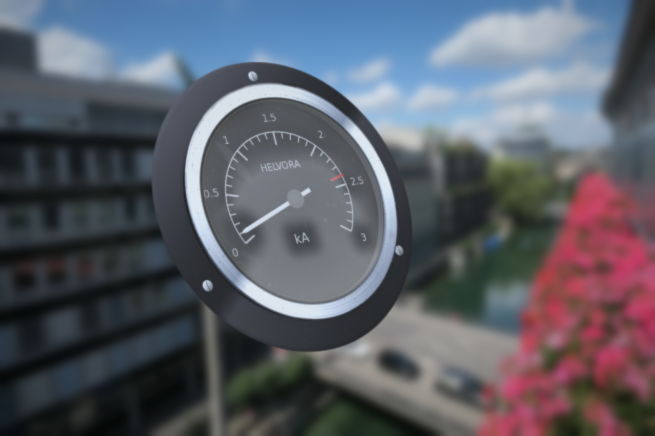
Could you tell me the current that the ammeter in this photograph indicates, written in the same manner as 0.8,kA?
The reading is 0.1,kA
